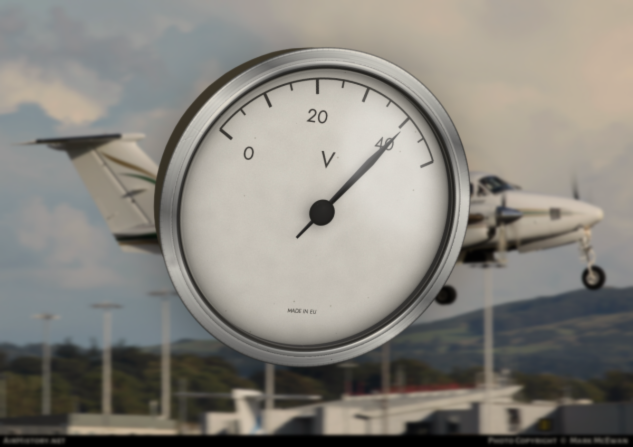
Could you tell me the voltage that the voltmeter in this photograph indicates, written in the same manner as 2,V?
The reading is 40,V
